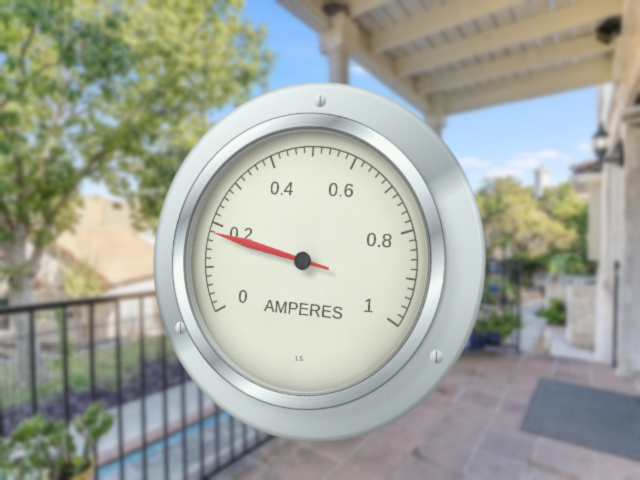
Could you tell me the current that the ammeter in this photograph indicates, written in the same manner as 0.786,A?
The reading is 0.18,A
